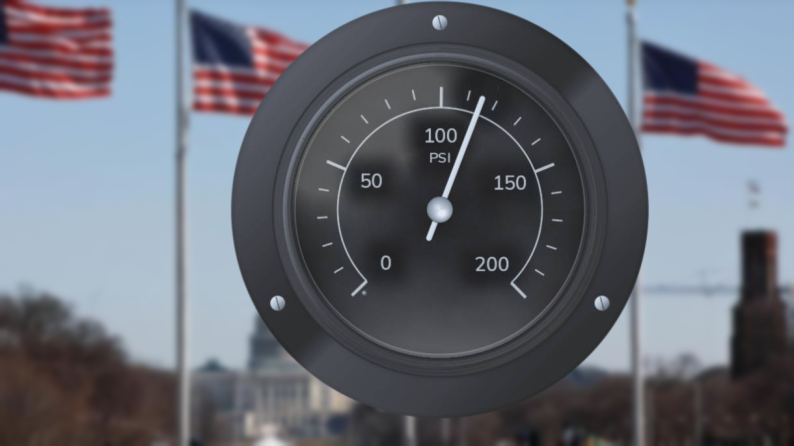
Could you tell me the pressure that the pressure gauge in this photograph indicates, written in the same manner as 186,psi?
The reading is 115,psi
